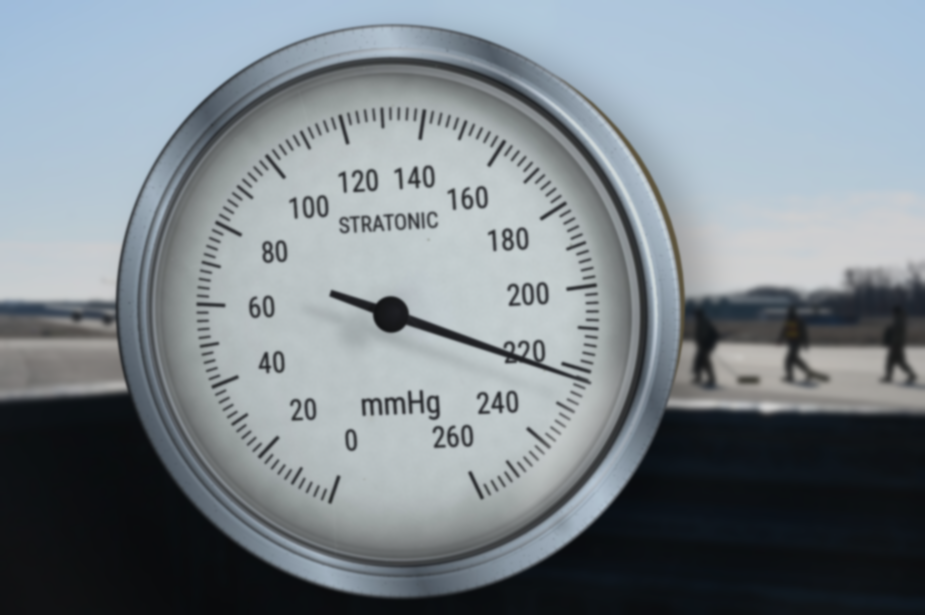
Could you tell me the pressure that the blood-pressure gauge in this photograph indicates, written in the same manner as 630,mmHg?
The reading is 222,mmHg
